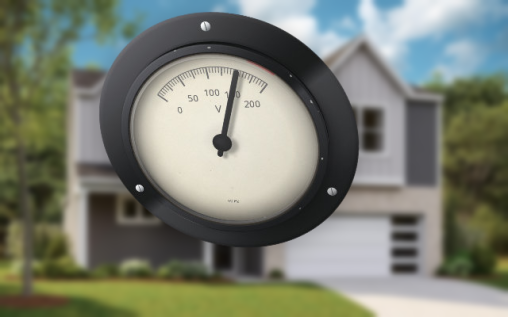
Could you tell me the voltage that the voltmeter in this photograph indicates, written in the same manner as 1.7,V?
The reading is 150,V
